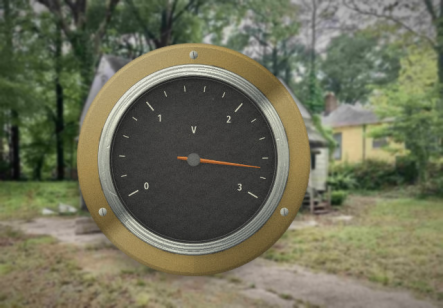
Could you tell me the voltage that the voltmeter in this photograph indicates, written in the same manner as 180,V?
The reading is 2.7,V
